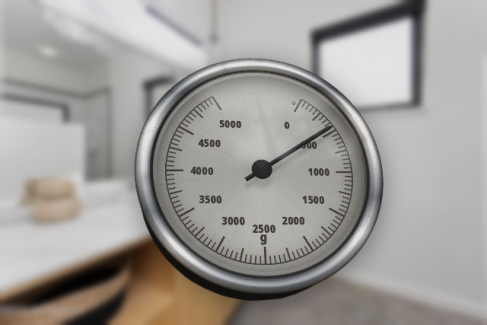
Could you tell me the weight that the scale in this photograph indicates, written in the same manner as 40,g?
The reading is 450,g
